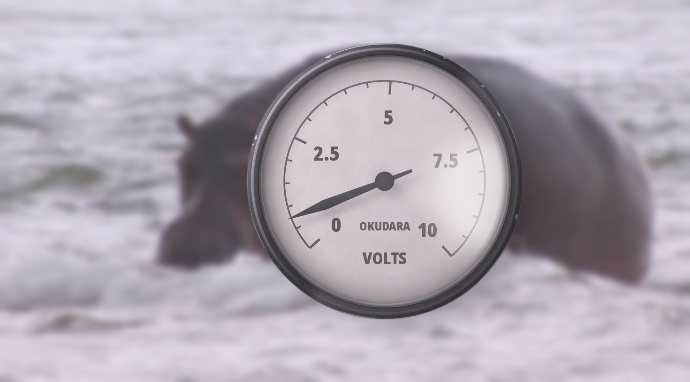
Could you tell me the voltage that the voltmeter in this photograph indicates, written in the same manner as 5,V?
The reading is 0.75,V
